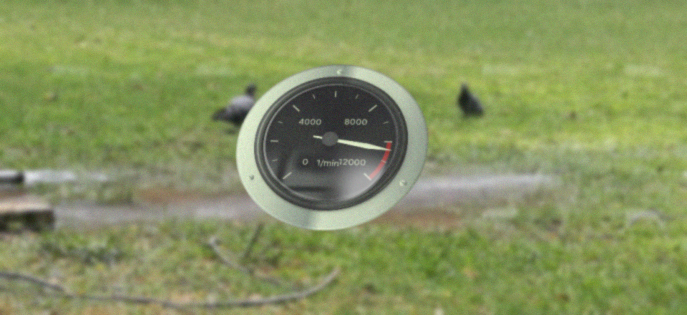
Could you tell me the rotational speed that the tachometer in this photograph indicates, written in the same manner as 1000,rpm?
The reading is 10500,rpm
